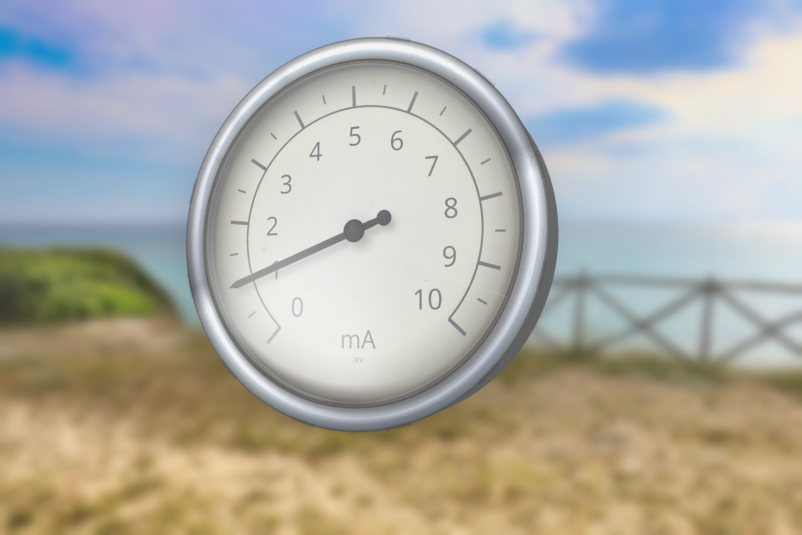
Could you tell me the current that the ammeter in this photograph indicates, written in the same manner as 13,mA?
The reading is 1,mA
